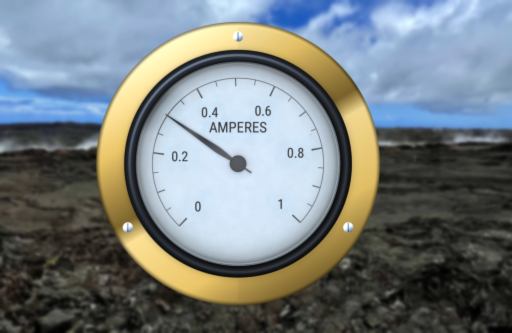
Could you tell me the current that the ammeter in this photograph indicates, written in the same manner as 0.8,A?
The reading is 0.3,A
